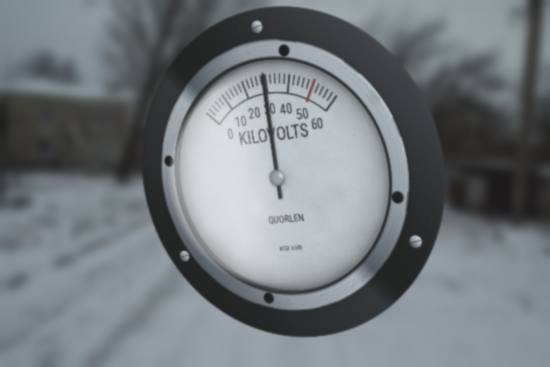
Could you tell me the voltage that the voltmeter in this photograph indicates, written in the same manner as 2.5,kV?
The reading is 30,kV
